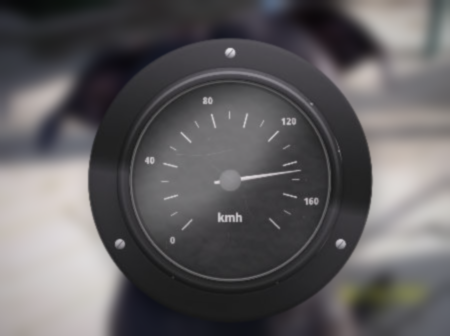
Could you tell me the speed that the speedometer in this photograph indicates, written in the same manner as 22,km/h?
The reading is 145,km/h
